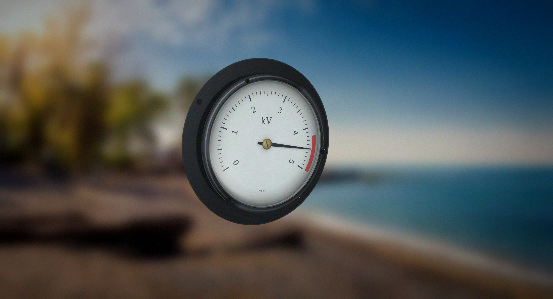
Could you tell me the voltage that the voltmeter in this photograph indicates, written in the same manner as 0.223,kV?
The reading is 4.5,kV
